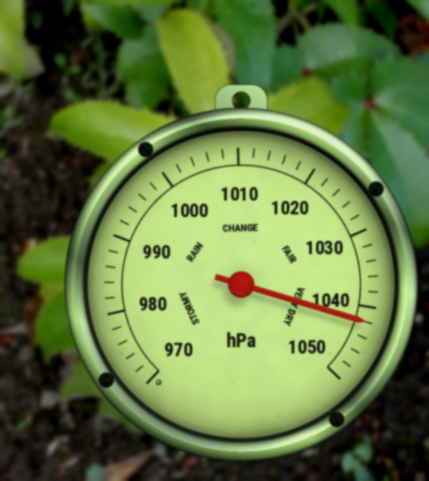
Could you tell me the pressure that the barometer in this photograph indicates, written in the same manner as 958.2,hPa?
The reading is 1042,hPa
